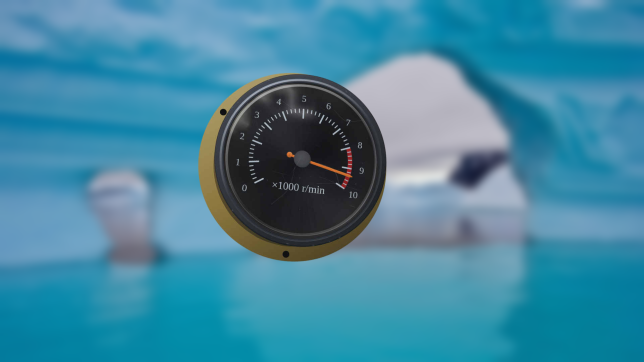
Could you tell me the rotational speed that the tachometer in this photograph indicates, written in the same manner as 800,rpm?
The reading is 9400,rpm
